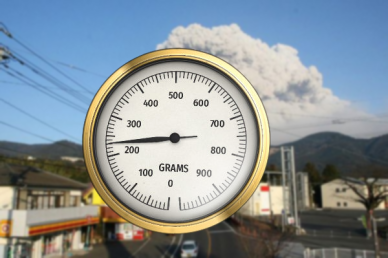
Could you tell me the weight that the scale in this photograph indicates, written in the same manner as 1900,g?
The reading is 230,g
